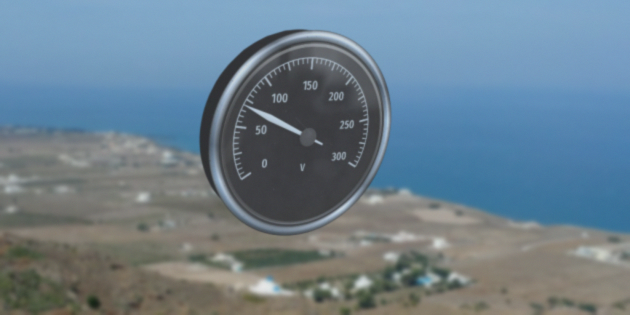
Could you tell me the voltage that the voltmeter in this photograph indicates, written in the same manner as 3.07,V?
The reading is 70,V
